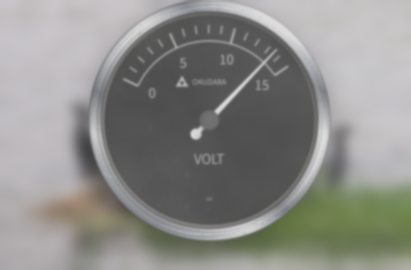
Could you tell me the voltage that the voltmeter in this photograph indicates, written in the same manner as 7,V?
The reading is 13.5,V
